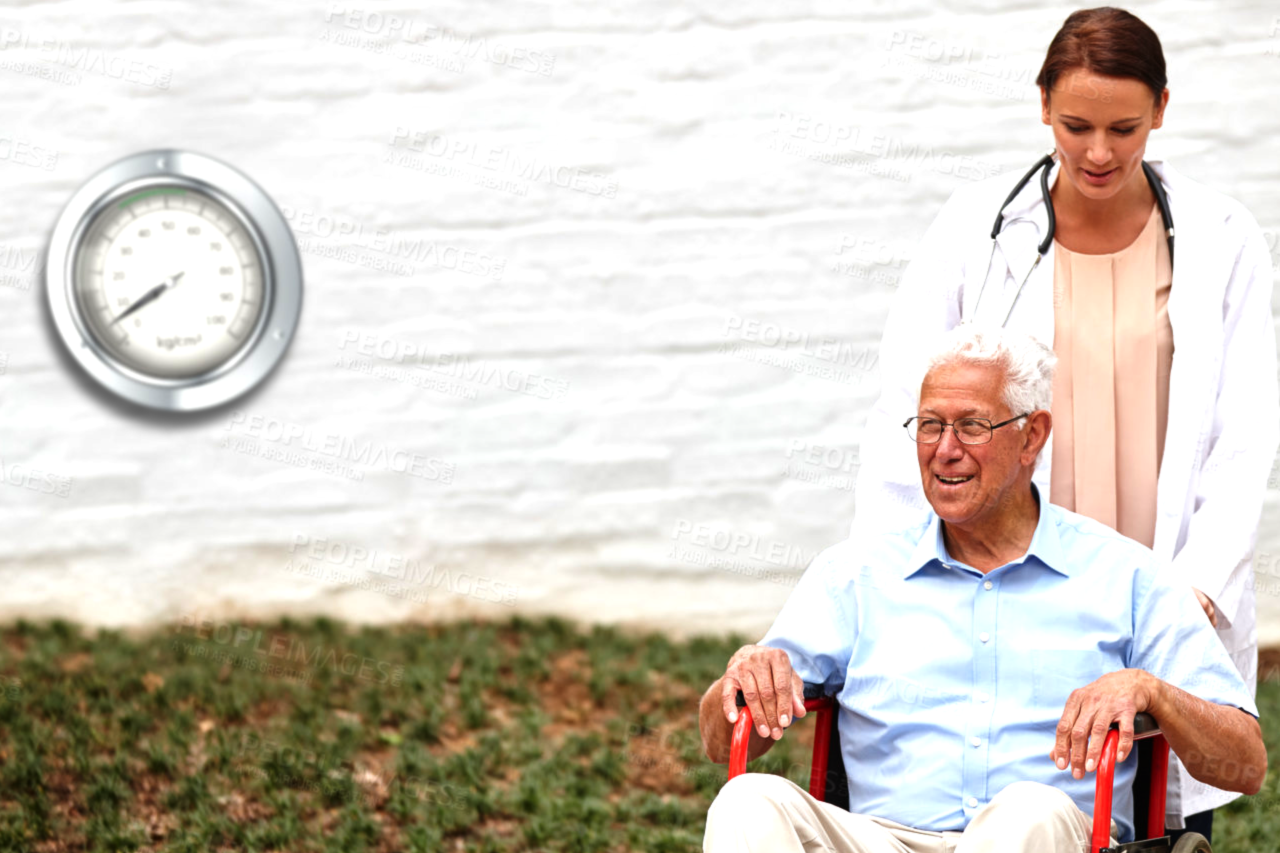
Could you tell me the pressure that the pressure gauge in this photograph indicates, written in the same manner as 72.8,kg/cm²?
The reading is 5,kg/cm²
